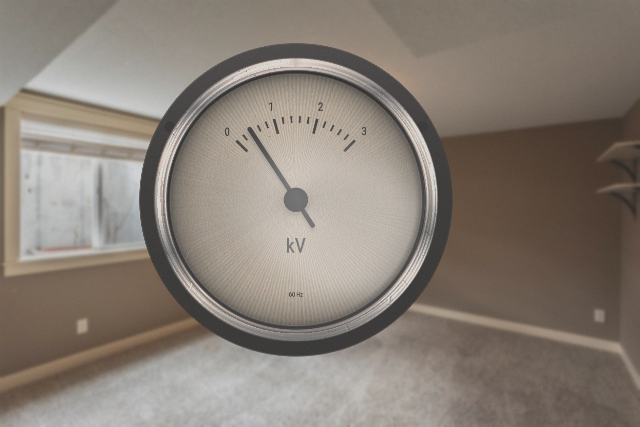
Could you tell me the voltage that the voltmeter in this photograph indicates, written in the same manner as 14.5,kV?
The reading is 0.4,kV
